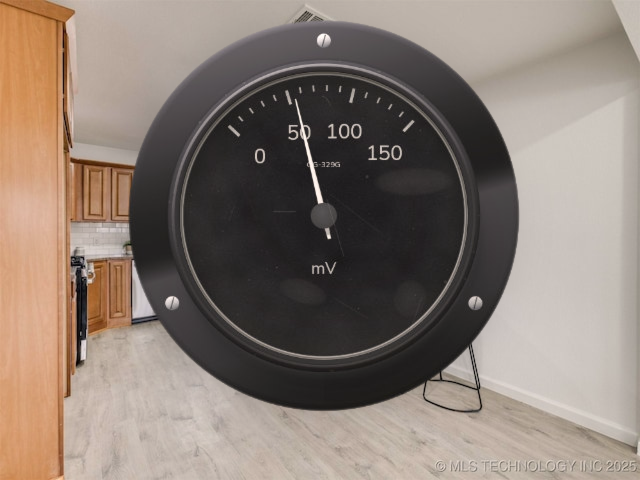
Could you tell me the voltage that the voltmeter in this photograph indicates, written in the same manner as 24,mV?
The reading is 55,mV
